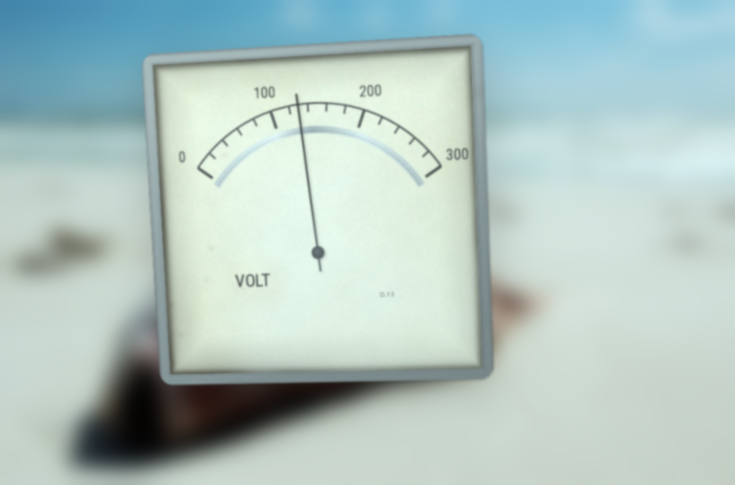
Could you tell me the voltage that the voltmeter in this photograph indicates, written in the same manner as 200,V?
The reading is 130,V
